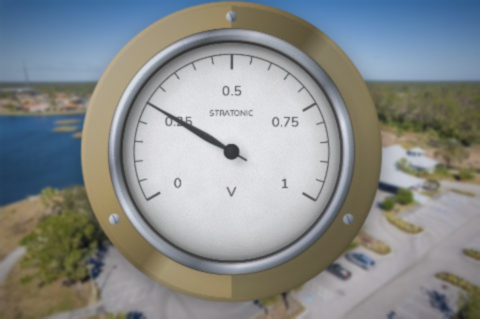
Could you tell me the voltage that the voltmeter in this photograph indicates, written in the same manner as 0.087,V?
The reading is 0.25,V
